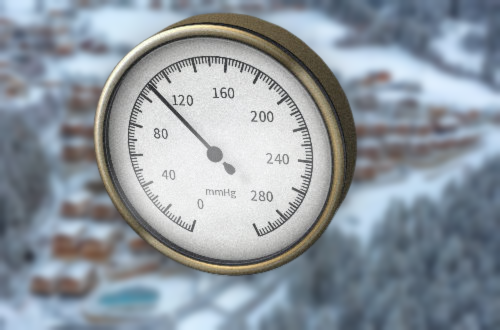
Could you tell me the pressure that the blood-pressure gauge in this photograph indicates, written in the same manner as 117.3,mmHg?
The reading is 110,mmHg
